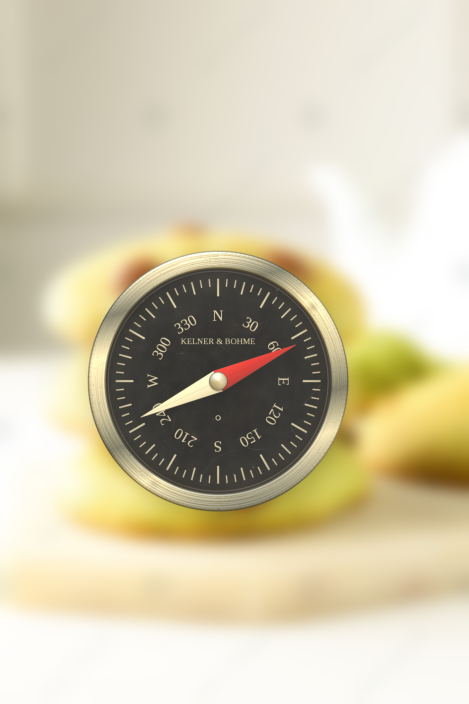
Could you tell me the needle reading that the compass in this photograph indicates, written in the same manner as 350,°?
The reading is 65,°
